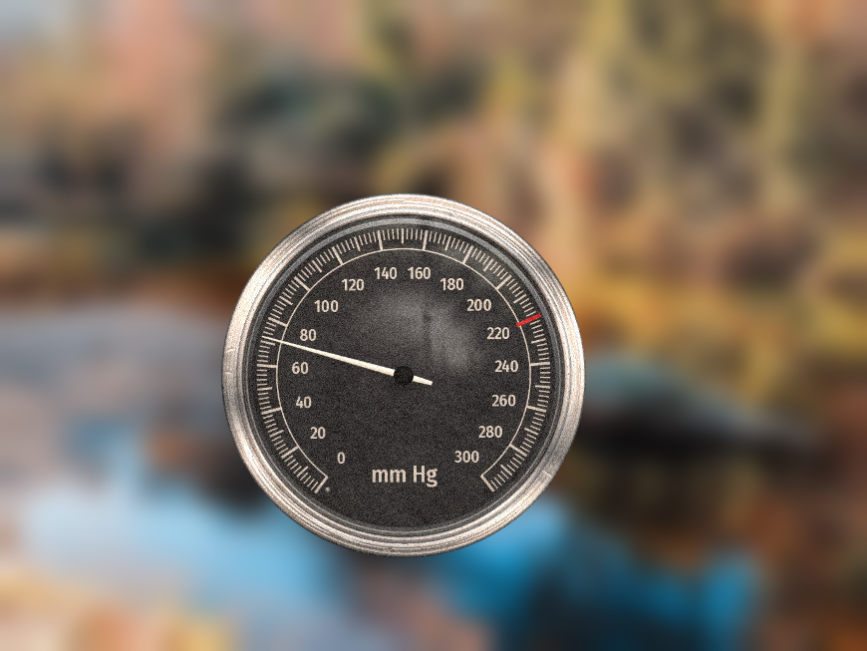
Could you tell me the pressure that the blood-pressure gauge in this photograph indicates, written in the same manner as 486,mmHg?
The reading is 72,mmHg
